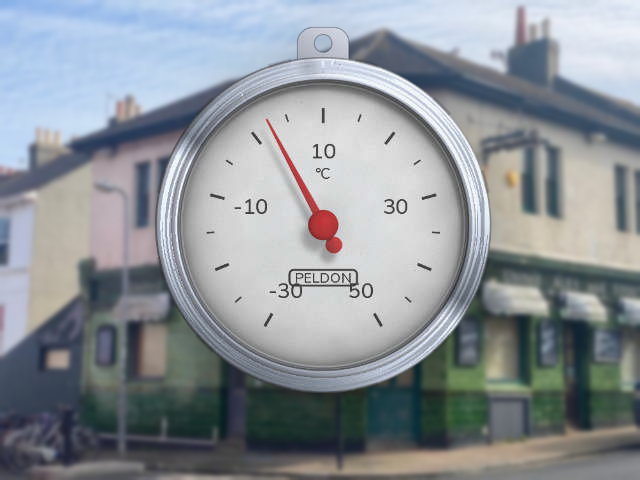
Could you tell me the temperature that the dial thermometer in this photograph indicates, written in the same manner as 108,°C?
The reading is 2.5,°C
